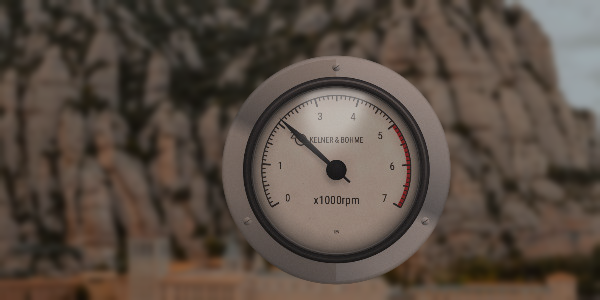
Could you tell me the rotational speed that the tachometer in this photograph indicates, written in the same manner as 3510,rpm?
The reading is 2100,rpm
